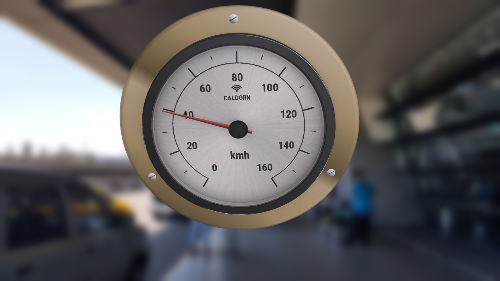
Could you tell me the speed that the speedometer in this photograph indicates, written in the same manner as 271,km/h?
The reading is 40,km/h
